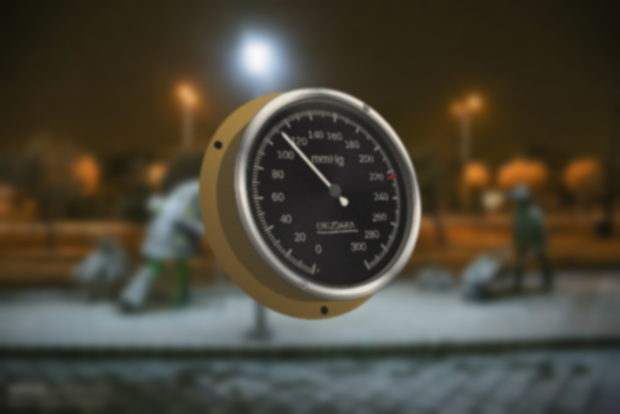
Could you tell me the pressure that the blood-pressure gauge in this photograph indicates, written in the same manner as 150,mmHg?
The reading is 110,mmHg
